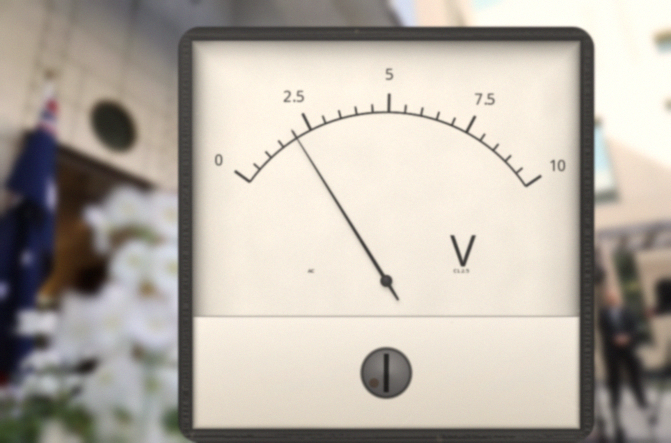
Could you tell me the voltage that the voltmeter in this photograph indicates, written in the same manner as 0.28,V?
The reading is 2,V
